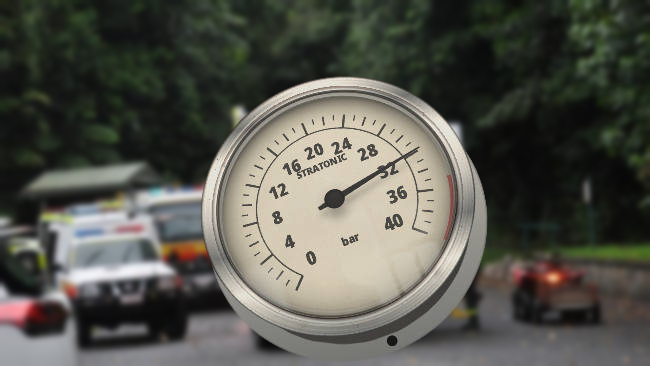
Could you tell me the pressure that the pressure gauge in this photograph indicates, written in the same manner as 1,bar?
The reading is 32,bar
